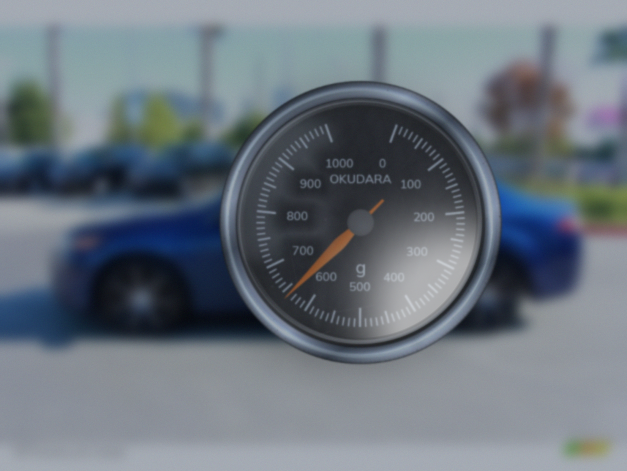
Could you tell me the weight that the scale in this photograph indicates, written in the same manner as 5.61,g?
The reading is 640,g
